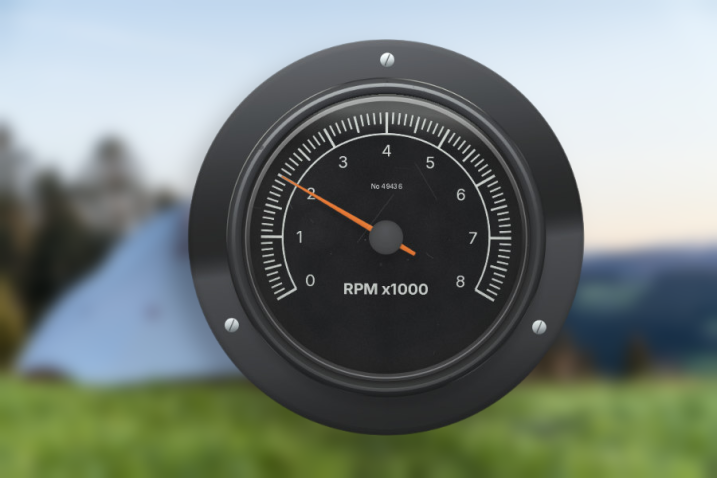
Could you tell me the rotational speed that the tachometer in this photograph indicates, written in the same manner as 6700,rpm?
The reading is 2000,rpm
